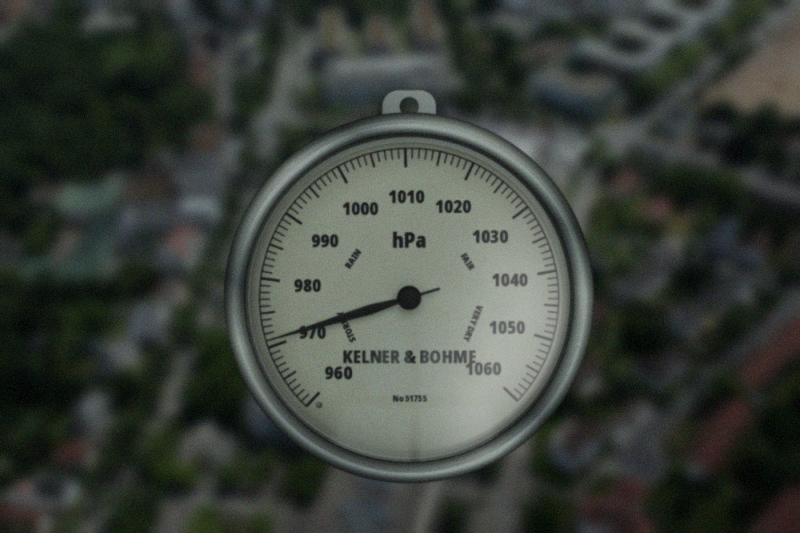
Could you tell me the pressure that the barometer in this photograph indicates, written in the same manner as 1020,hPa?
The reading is 971,hPa
